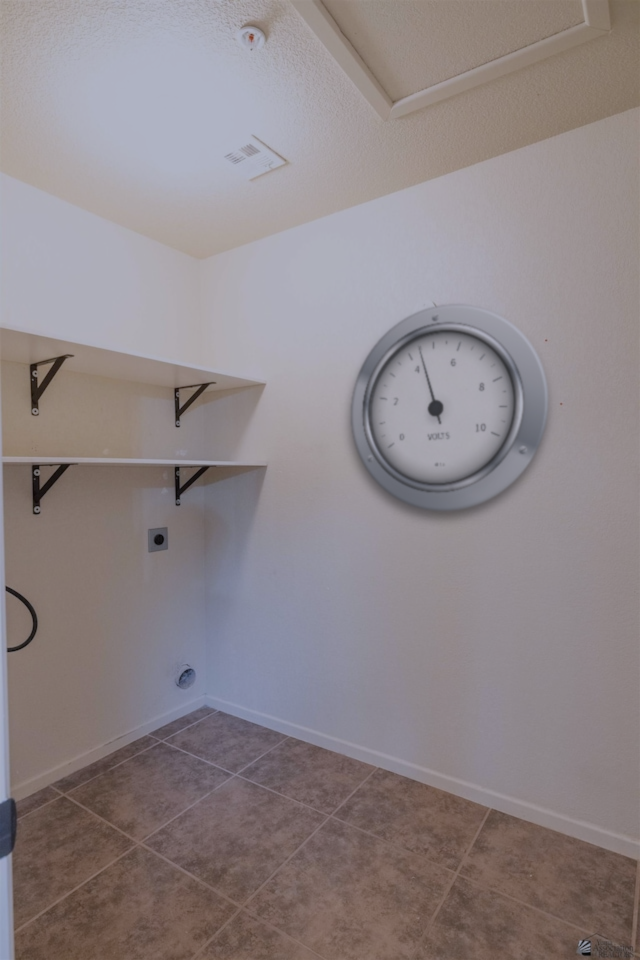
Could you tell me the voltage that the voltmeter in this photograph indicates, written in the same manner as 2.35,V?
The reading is 4.5,V
